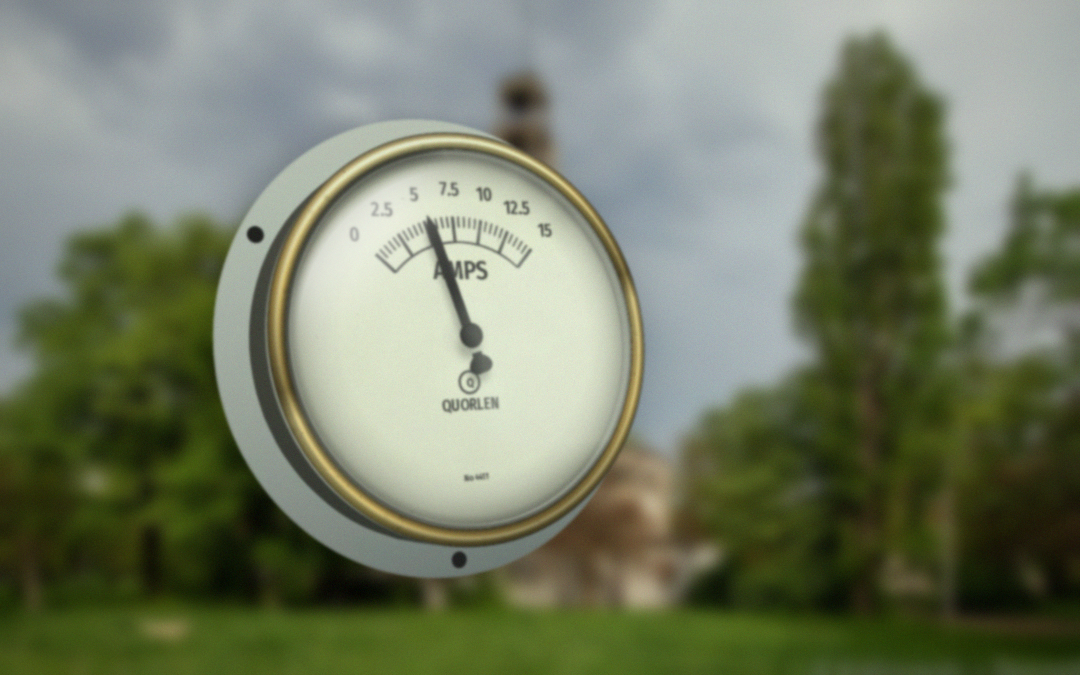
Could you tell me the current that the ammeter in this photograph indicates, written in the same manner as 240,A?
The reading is 5,A
